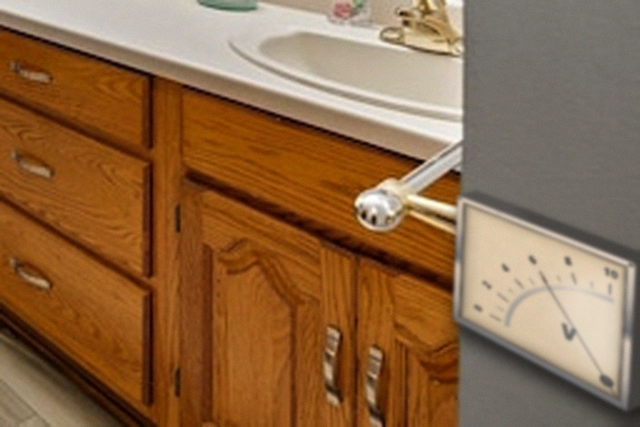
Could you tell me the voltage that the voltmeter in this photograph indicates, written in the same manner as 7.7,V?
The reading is 6,V
